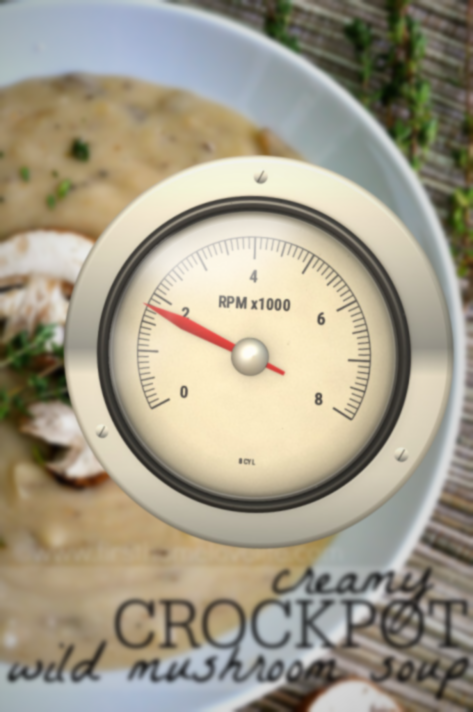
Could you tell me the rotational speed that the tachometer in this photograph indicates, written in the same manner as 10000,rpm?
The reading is 1800,rpm
